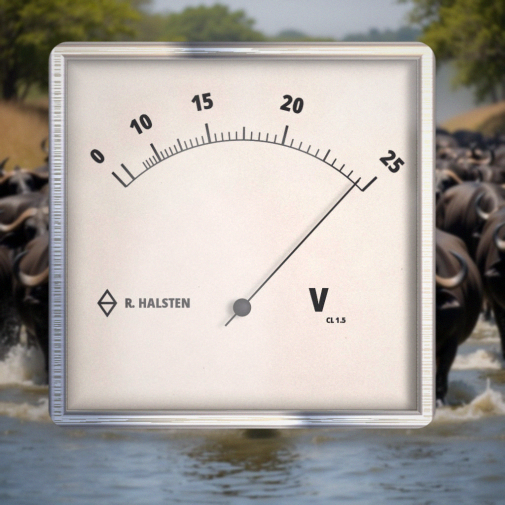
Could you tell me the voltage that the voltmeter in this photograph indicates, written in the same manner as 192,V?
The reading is 24.5,V
